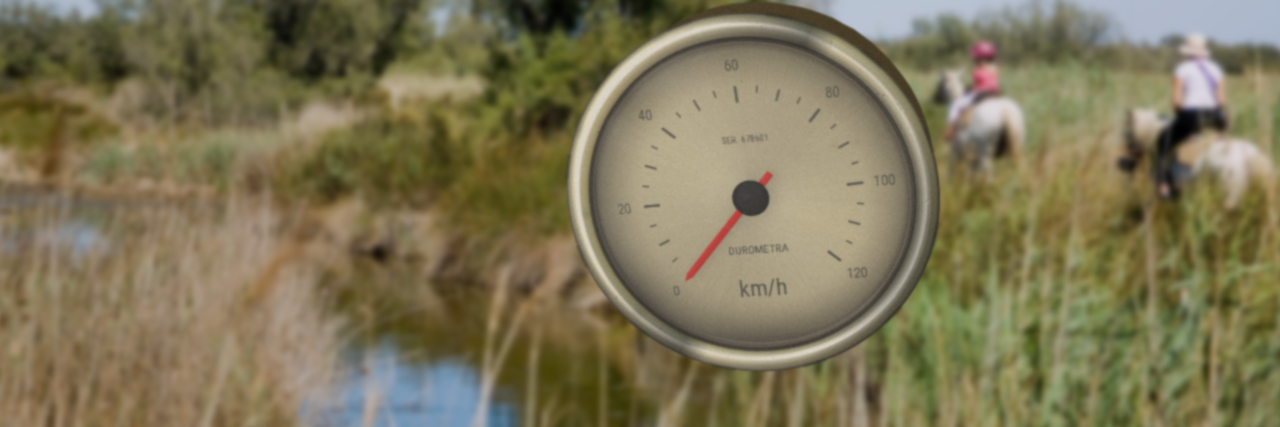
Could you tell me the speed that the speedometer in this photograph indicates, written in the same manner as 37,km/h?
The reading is 0,km/h
